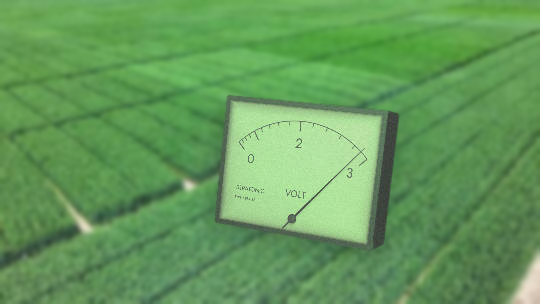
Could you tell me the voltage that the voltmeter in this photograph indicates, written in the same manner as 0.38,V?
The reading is 2.9,V
